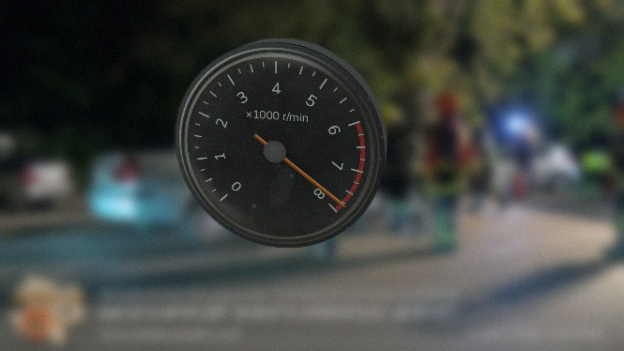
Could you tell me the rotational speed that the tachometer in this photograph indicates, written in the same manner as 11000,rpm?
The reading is 7750,rpm
